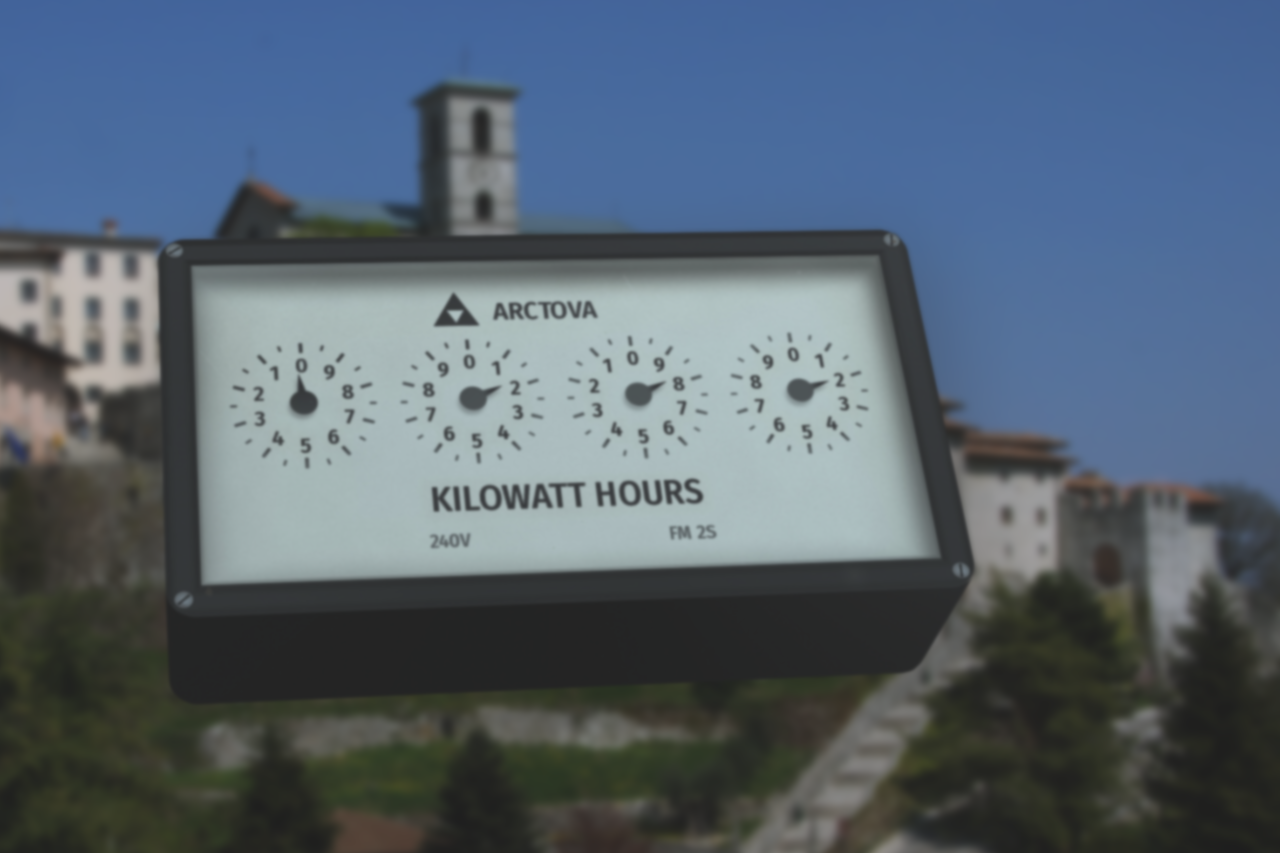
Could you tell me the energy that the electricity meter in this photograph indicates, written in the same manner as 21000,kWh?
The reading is 182,kWh
